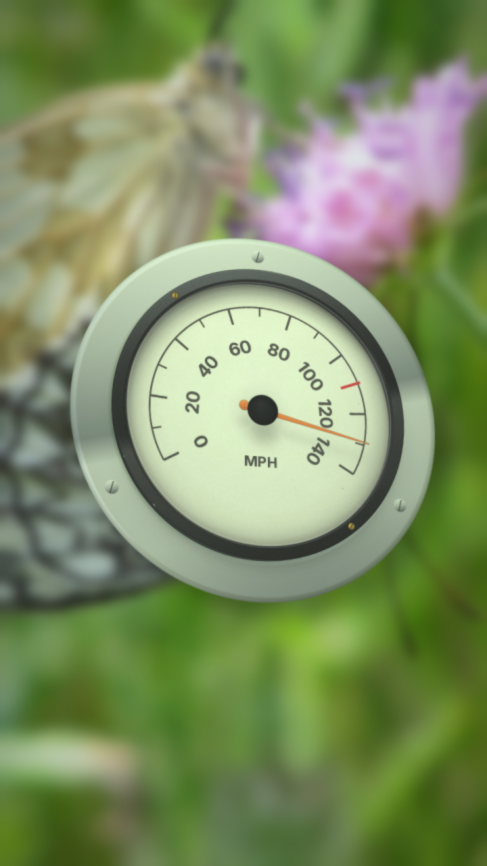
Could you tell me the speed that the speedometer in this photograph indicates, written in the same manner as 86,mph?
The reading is 130,mph
